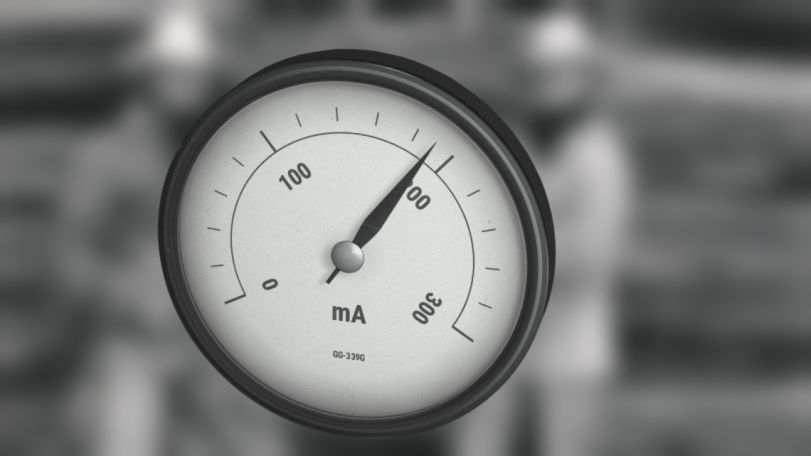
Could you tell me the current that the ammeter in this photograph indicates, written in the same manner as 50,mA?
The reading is 190,mA
